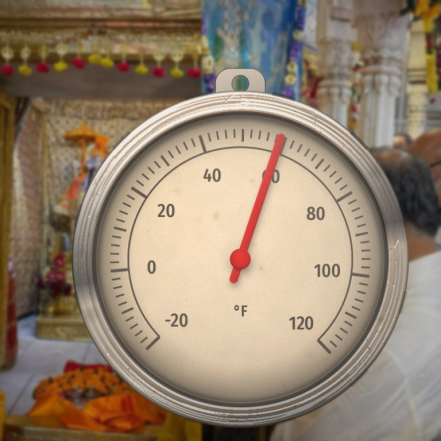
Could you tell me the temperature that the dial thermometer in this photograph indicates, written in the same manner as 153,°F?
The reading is 59,°F
